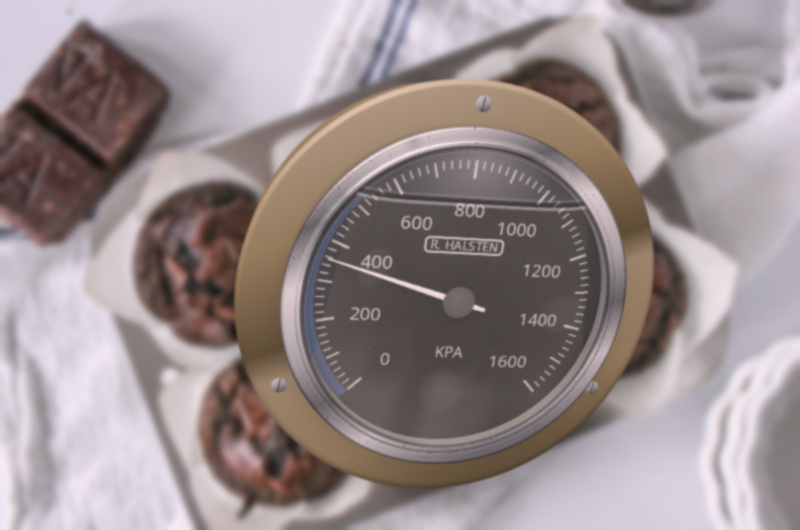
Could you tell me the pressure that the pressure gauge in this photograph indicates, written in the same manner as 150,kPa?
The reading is 360,kPa
